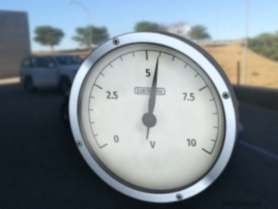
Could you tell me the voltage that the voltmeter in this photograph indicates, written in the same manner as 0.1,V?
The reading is 5.5,V
